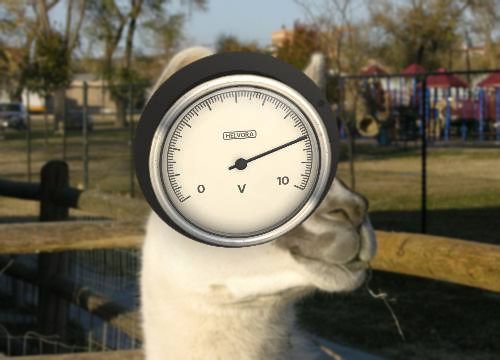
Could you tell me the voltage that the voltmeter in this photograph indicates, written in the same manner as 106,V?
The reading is 8,V
